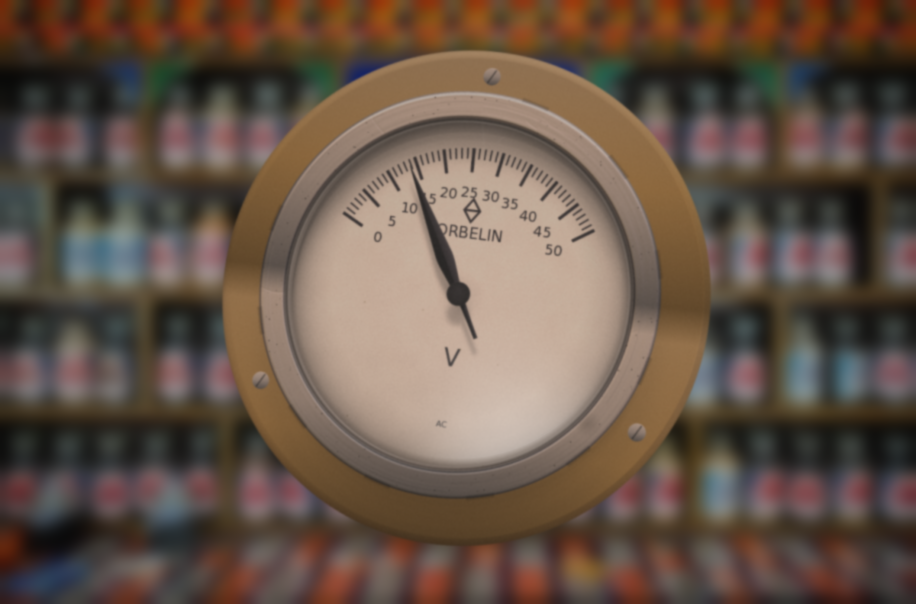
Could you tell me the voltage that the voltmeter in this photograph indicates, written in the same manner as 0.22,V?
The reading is 14,V
